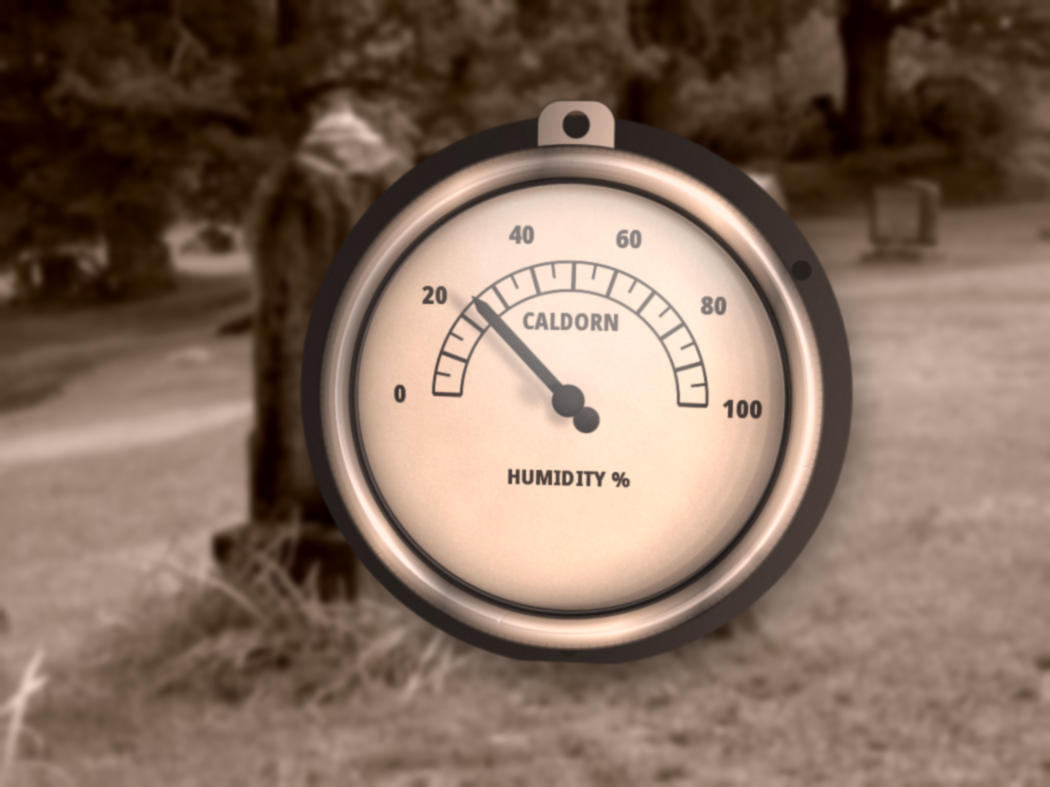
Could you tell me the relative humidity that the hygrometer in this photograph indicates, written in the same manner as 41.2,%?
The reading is 25,%
